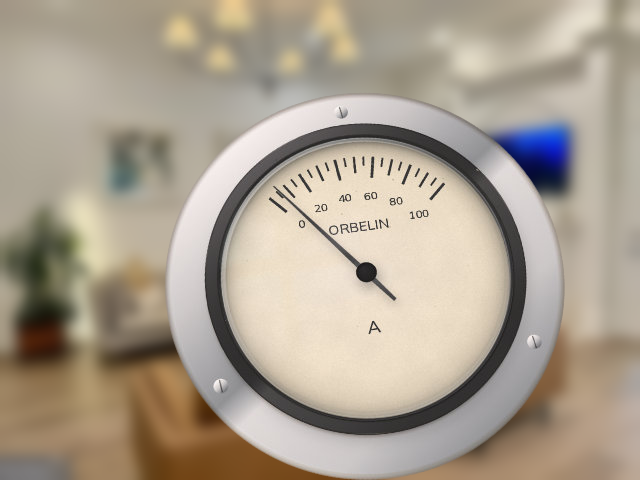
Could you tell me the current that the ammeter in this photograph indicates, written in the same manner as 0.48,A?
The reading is 5,A
